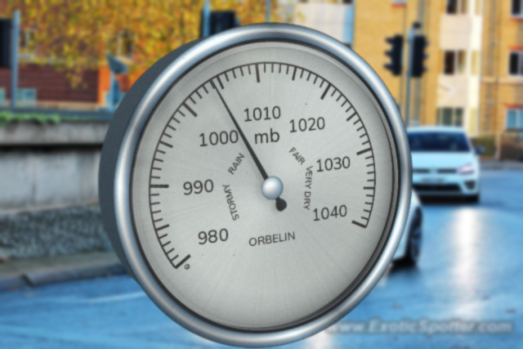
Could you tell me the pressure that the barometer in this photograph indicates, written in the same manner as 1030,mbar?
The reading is 1004,mbar
